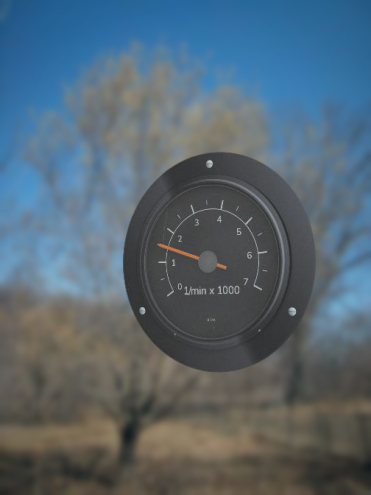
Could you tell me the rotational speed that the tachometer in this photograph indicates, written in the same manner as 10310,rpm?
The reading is 1500,rpm
